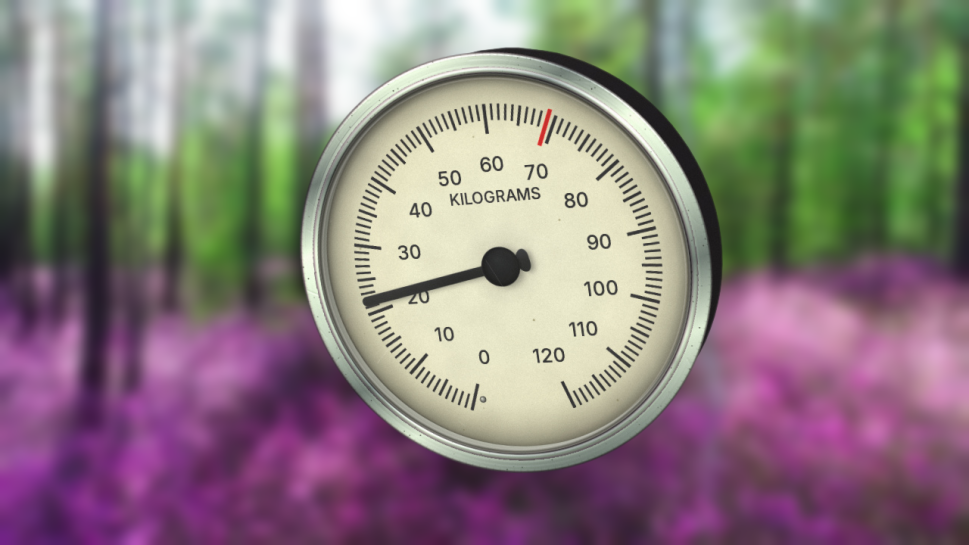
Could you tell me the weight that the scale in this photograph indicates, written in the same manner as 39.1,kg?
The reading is 22,kg
